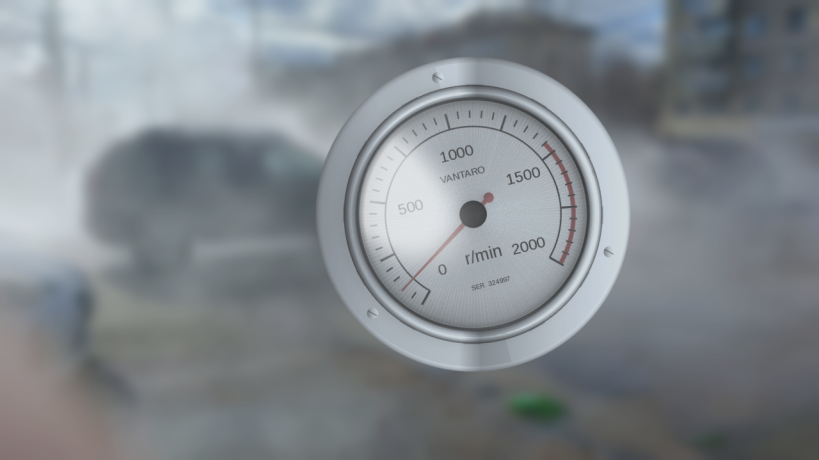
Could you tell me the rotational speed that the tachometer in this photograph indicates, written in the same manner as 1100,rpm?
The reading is 100,rpm
